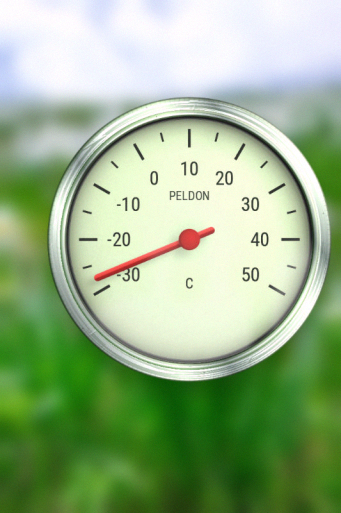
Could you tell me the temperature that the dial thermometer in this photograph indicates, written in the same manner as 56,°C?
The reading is -27.5,°C
